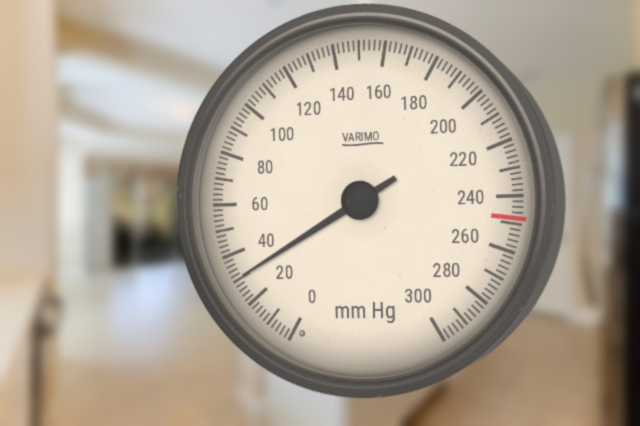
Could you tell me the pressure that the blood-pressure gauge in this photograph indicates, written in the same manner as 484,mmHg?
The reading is 30,mmHg
